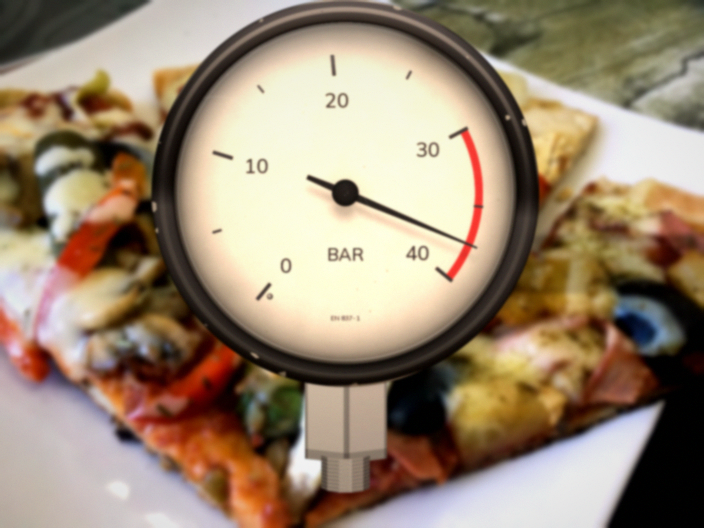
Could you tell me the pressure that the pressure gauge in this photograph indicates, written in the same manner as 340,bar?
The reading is 37.5,bar
